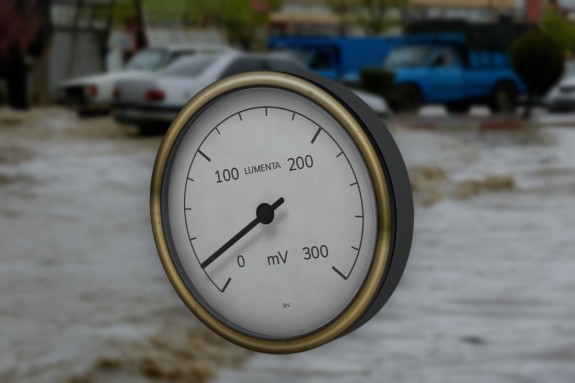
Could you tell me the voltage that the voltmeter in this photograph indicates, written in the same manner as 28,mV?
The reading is 20,mV
